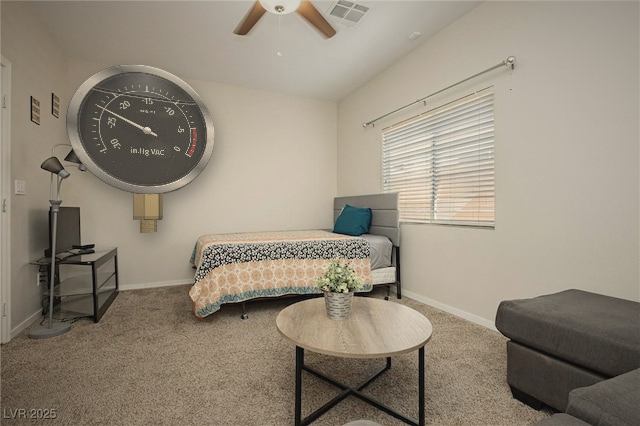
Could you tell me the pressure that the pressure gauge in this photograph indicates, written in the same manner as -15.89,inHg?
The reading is -23,inHg
